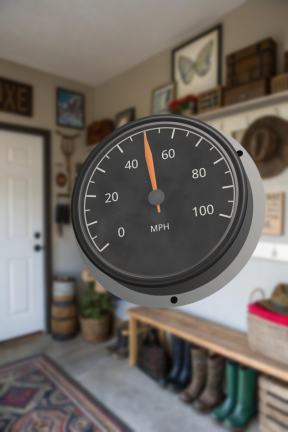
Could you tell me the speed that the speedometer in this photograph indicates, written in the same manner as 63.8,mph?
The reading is 50,mph
